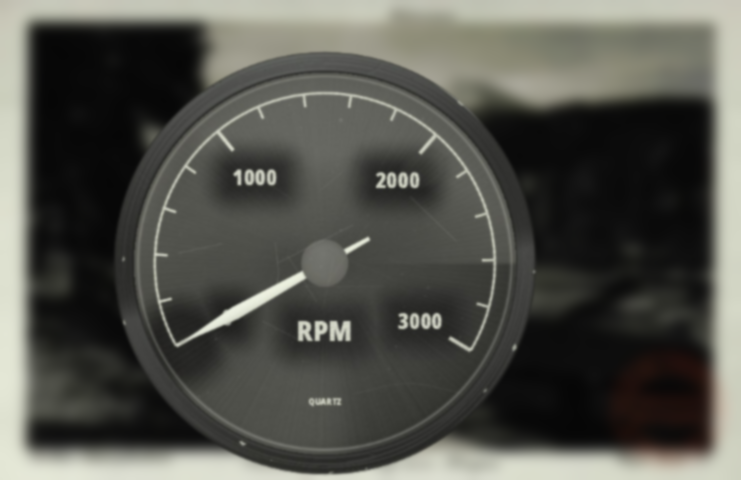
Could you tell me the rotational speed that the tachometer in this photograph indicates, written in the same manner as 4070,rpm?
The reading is 0,rpm
